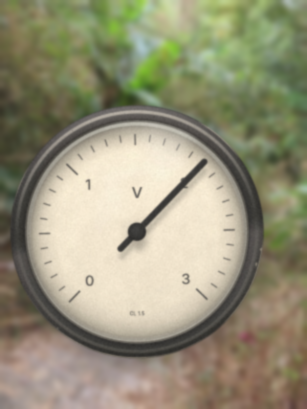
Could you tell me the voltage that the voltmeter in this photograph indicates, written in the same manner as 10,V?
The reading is 2,V
